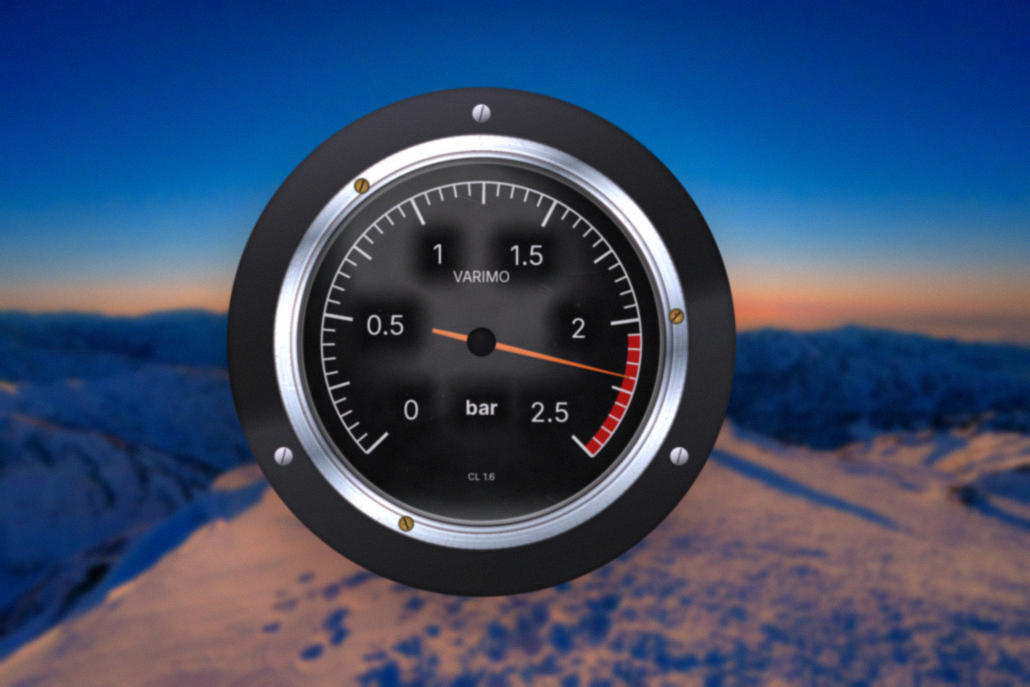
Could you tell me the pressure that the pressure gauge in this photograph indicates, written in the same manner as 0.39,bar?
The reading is 2.2,bar
